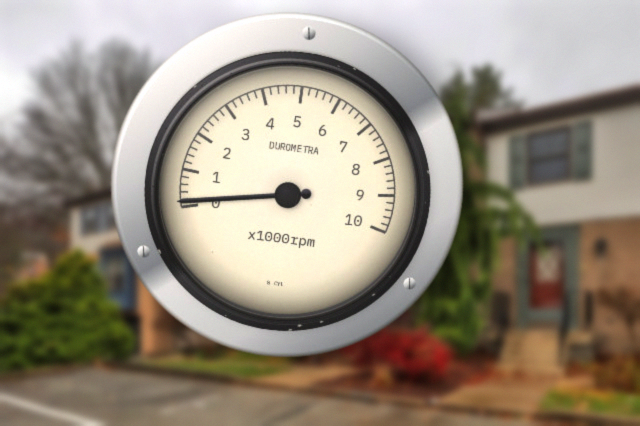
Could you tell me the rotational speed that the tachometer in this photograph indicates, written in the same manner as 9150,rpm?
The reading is 200,rpm
